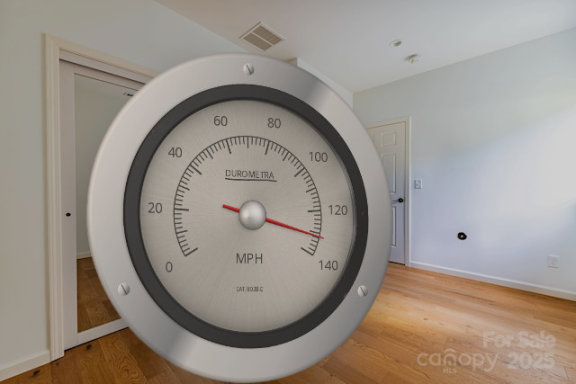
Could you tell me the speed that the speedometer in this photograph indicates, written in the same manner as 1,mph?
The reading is 132,mph
